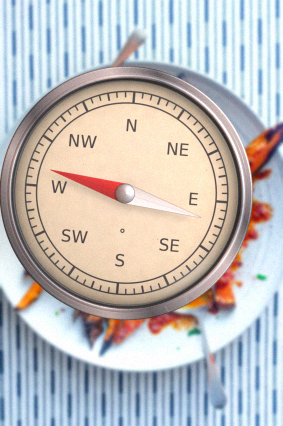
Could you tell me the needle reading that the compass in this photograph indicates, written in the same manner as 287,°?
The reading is 282.5,°
